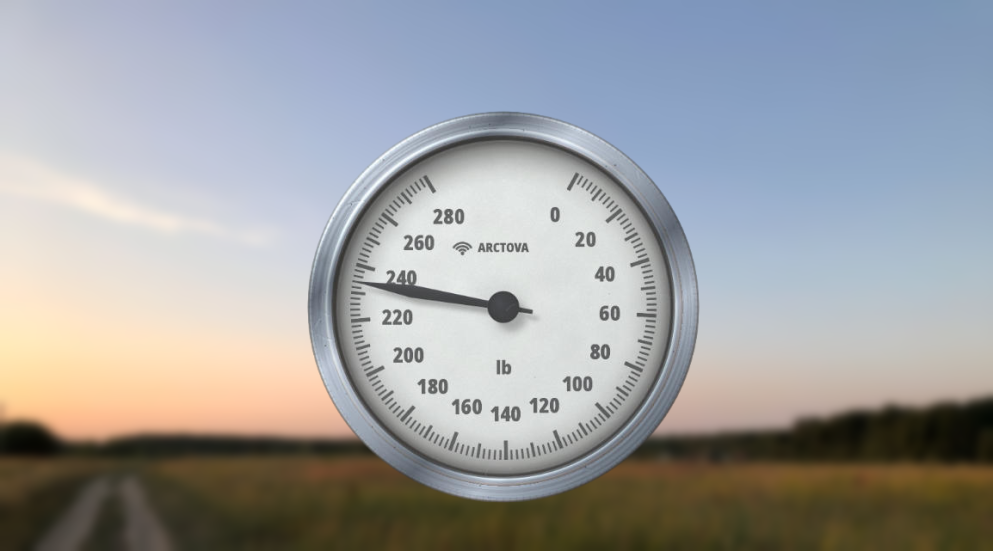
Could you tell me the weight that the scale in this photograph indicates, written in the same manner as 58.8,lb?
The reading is 234,lb
